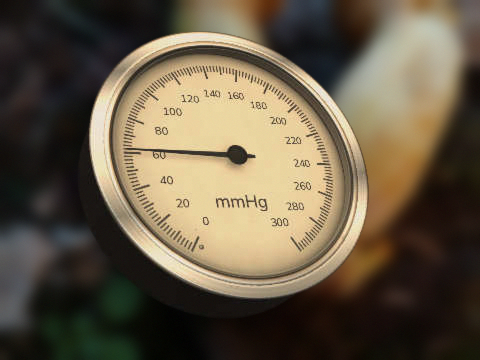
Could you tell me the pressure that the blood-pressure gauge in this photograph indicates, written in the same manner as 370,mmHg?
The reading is 60,mmHg
